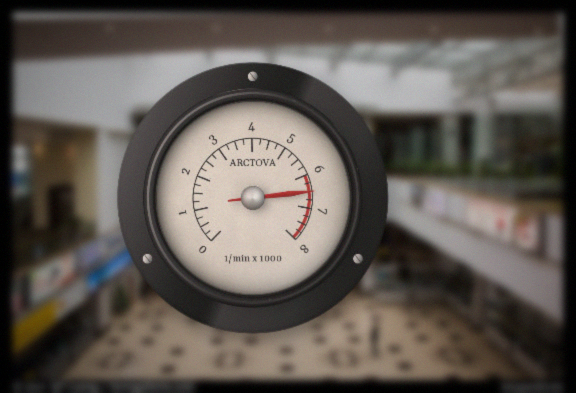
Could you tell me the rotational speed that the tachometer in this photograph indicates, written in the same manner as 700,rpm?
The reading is 6500,rpm
